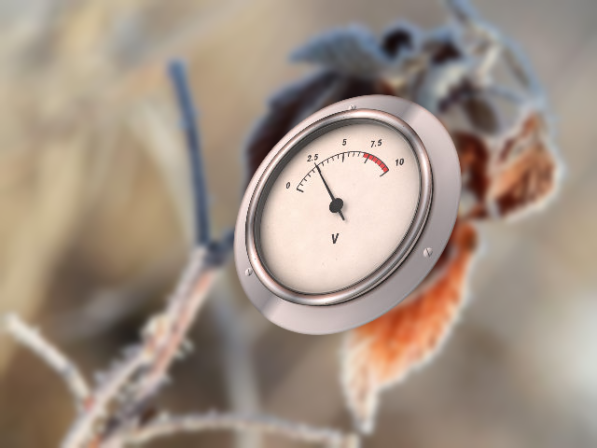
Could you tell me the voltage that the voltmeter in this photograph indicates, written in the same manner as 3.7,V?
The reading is 2.5,V
